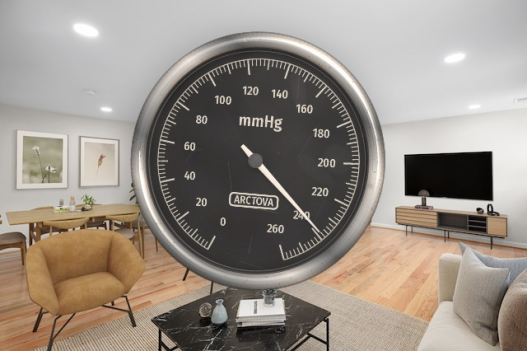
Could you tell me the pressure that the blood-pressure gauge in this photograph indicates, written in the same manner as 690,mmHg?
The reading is 238,mmHg
